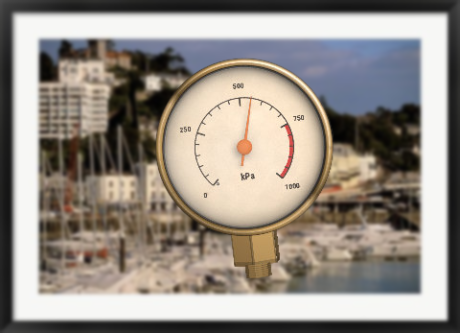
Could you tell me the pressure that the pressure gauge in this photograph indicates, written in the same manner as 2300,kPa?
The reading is 550,kPa
